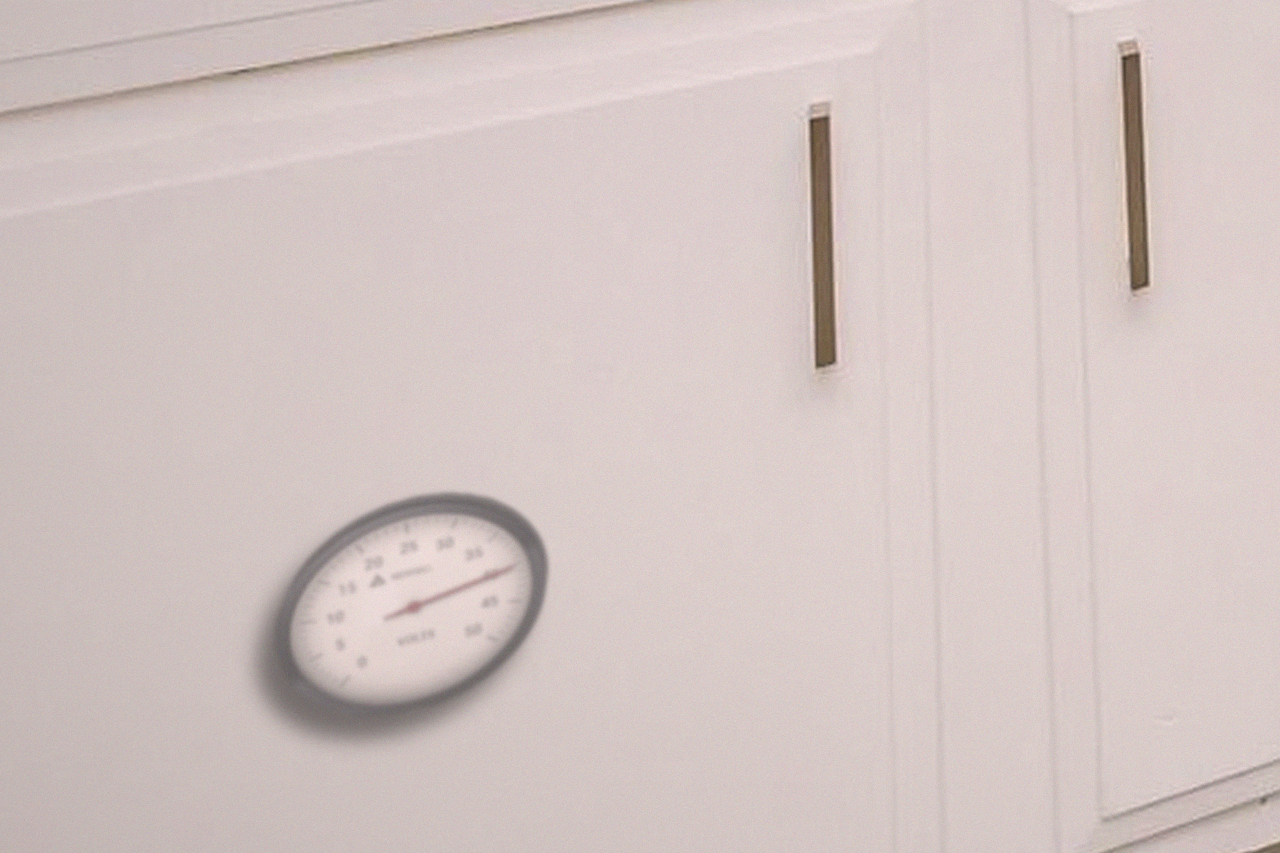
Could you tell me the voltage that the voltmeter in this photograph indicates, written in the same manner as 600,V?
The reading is 40,V
